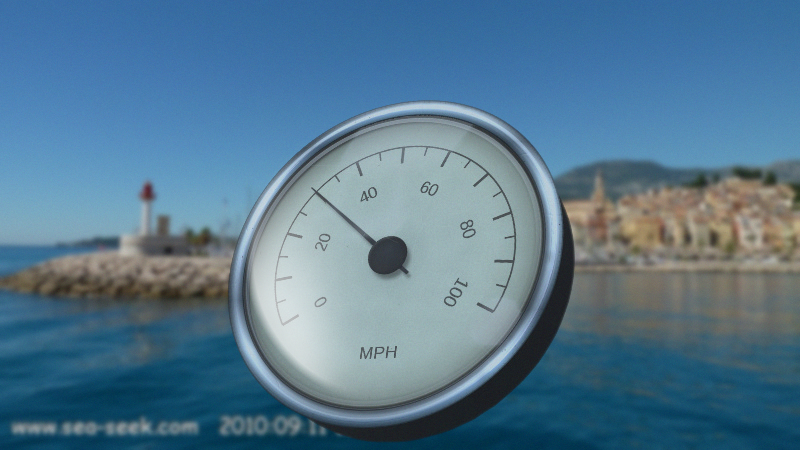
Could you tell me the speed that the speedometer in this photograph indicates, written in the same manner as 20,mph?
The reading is 30,mph
